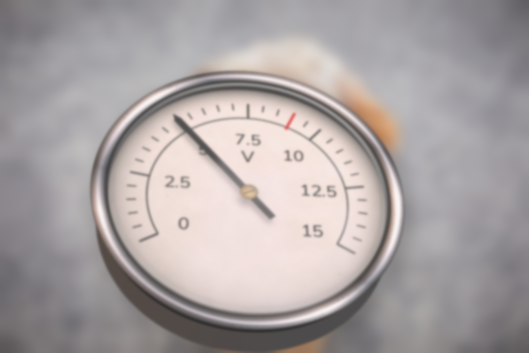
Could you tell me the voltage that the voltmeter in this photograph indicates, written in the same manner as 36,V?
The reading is 5,V
